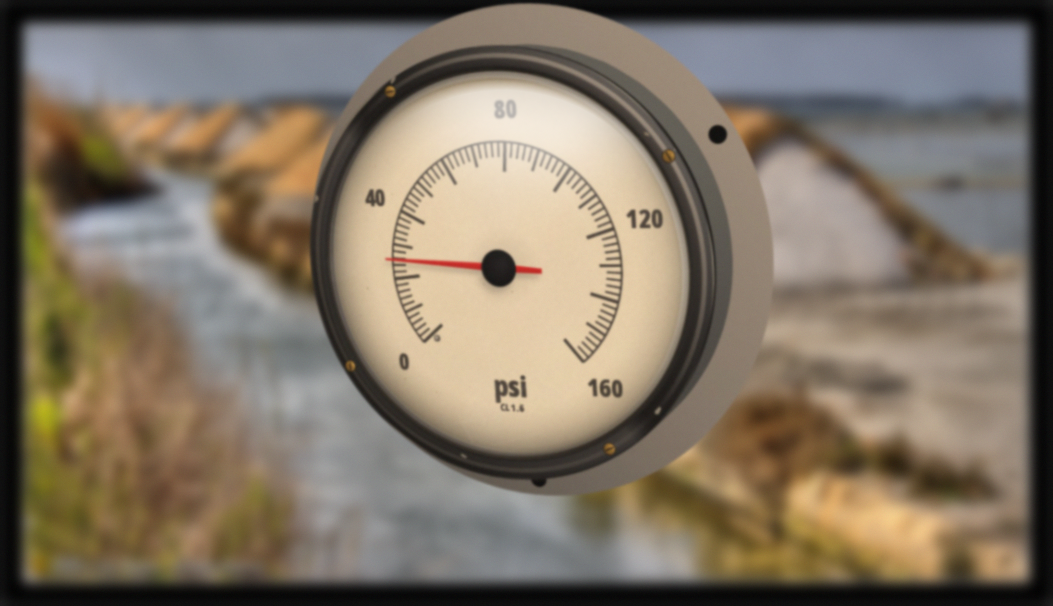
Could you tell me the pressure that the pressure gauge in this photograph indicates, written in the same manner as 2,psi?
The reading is 26,psi
